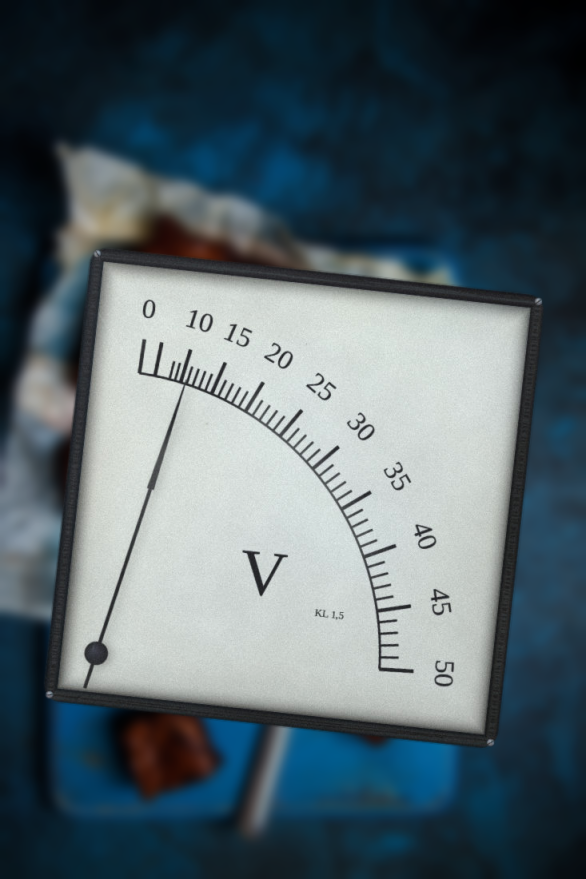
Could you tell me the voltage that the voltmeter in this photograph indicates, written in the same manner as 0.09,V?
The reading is 11,V
